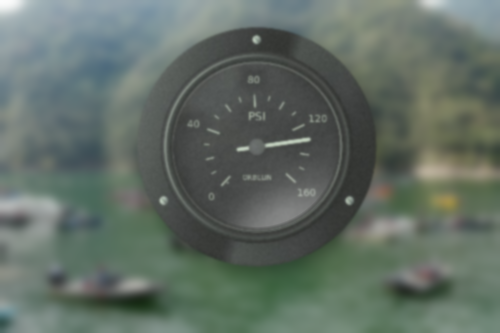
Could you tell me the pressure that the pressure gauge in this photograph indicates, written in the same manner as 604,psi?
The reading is 130,psi
